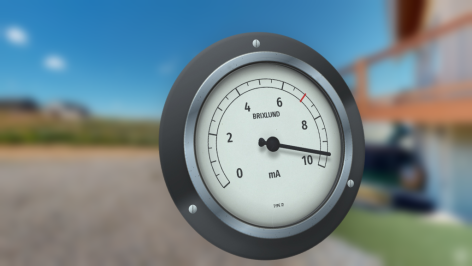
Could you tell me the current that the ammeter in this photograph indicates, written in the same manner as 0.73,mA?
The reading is 9.5,mA
